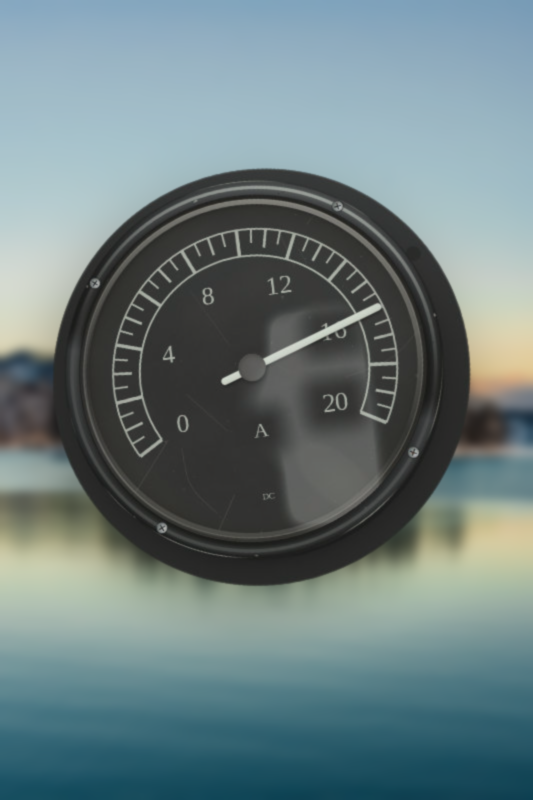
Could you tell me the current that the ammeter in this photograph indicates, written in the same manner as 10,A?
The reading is 16,A
